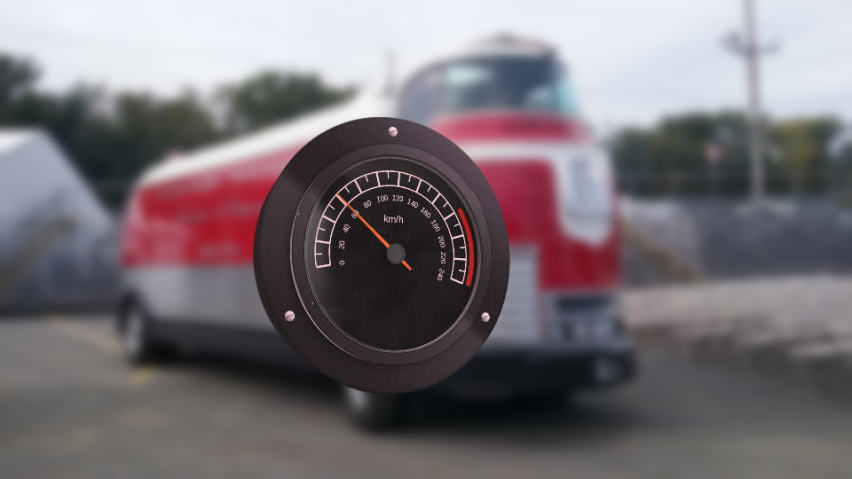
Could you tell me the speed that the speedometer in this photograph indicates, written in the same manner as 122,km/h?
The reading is 60,km/h
